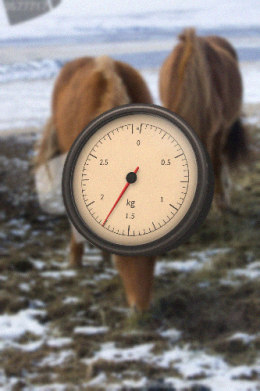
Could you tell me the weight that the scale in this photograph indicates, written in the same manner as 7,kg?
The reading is 1.75,kg
